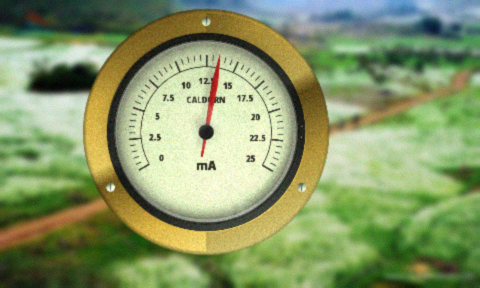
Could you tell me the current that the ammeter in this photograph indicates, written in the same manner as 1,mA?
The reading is 13.5,mA
